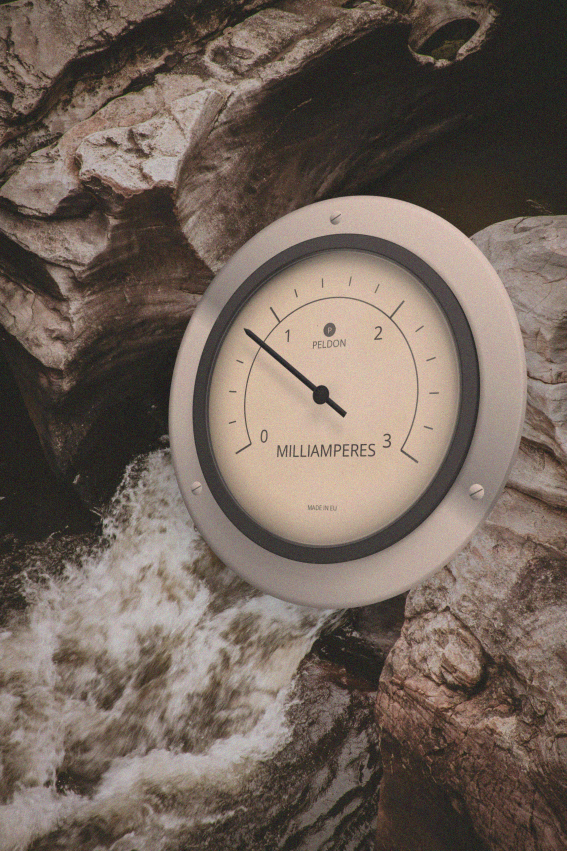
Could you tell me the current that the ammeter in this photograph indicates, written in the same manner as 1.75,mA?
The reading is 0.8,mA
